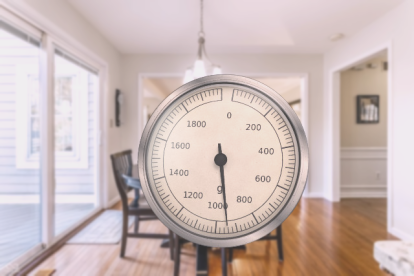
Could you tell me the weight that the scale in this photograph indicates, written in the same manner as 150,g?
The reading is 940,g
